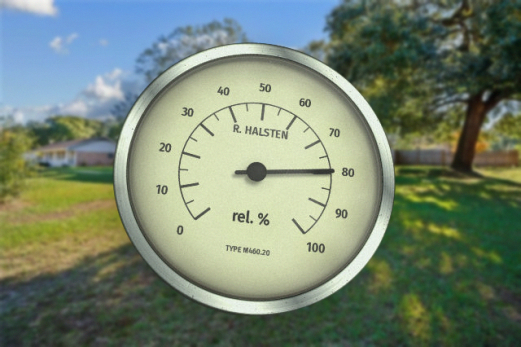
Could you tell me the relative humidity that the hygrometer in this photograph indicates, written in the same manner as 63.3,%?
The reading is 80,%
